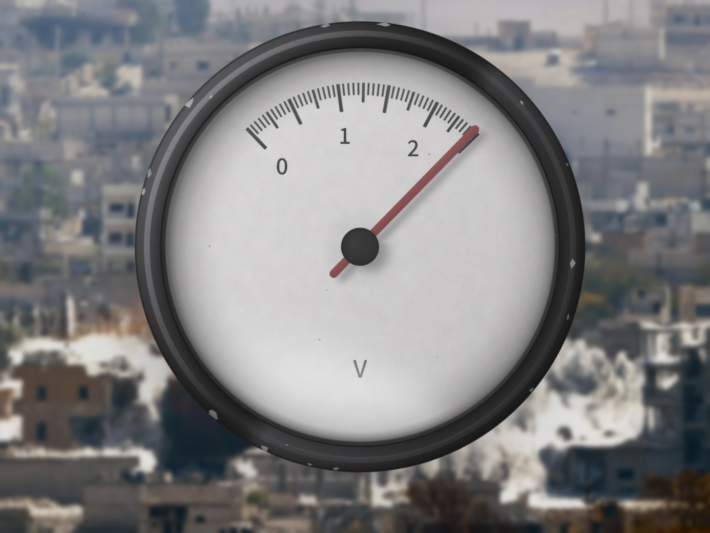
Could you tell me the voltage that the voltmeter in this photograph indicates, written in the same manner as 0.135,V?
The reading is 2.45,V
